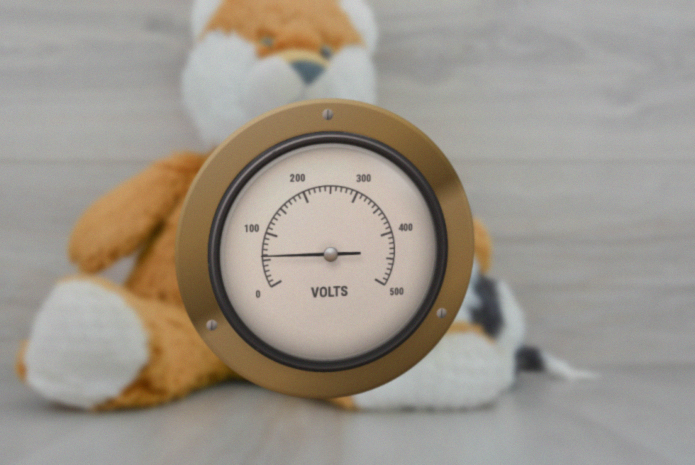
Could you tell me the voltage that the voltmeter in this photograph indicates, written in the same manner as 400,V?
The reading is 60,V
